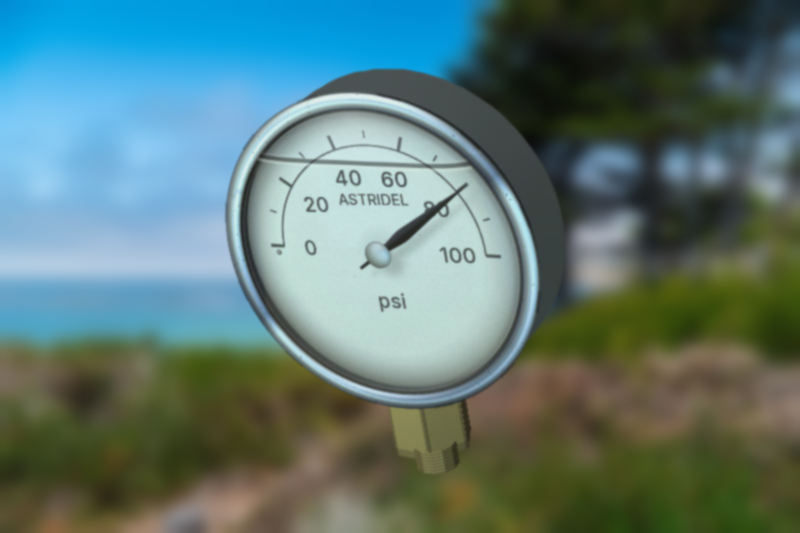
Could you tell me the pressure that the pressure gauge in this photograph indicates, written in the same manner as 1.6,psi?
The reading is 80,psi
